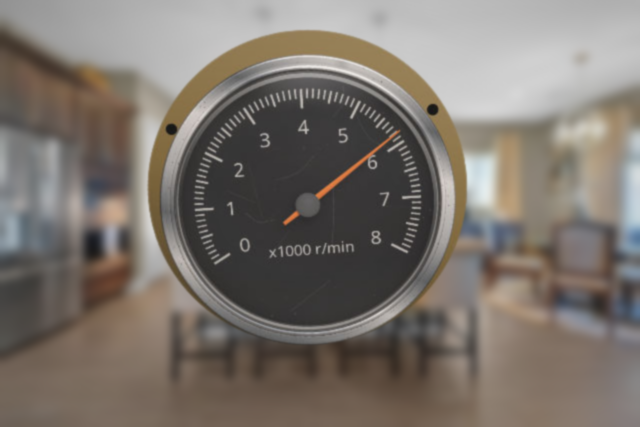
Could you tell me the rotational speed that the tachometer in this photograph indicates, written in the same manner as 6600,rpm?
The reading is 5800,rpm
